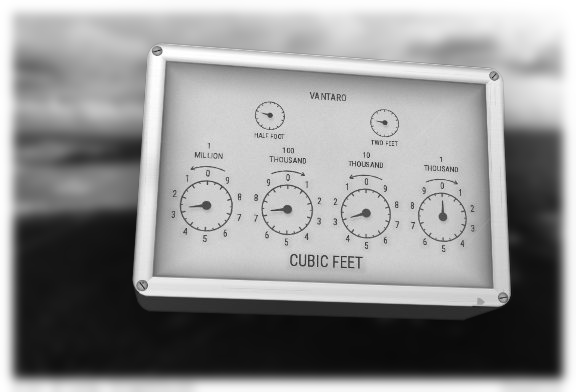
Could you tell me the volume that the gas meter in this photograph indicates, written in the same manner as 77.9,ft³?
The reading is 273000,ft³
